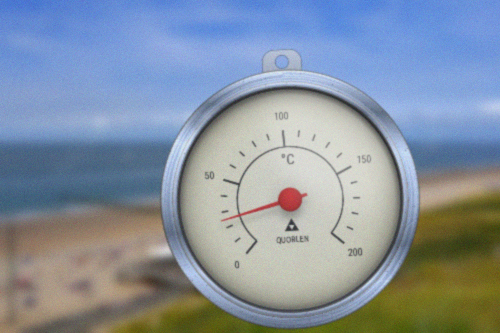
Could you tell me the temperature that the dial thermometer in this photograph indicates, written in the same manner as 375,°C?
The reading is 25,°C
